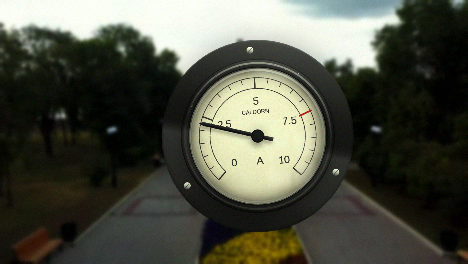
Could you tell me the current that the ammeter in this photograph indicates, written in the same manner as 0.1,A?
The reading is 2.25,A
